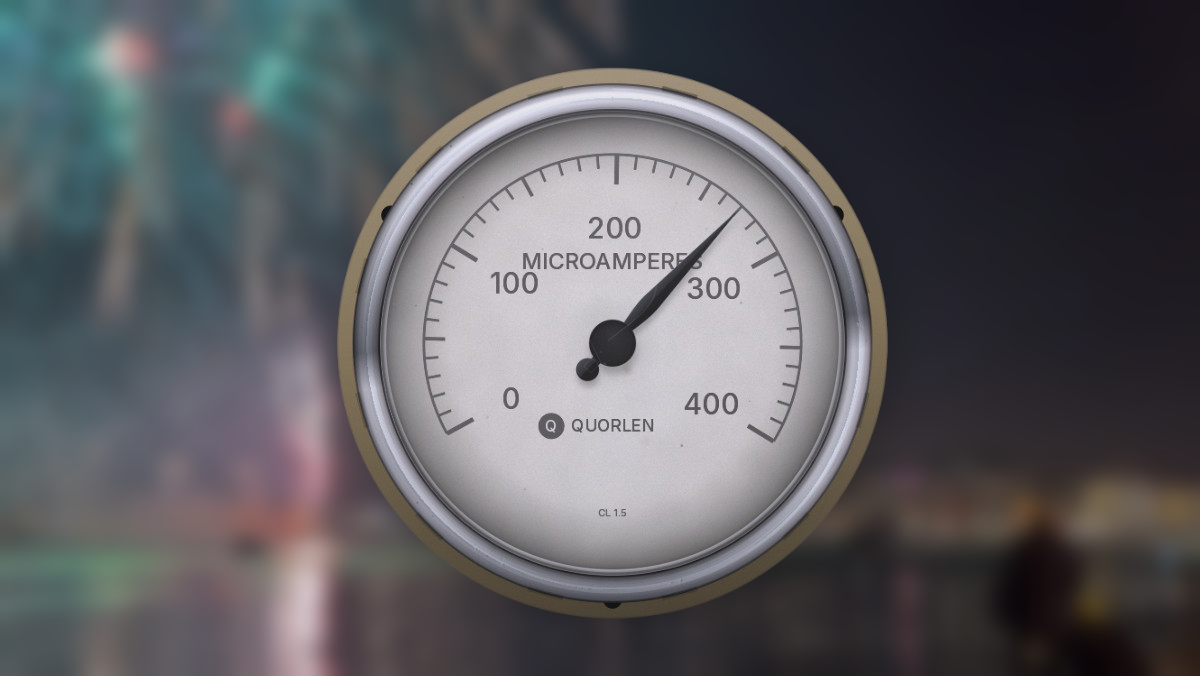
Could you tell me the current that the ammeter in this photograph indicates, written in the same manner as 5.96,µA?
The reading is 270,µA
